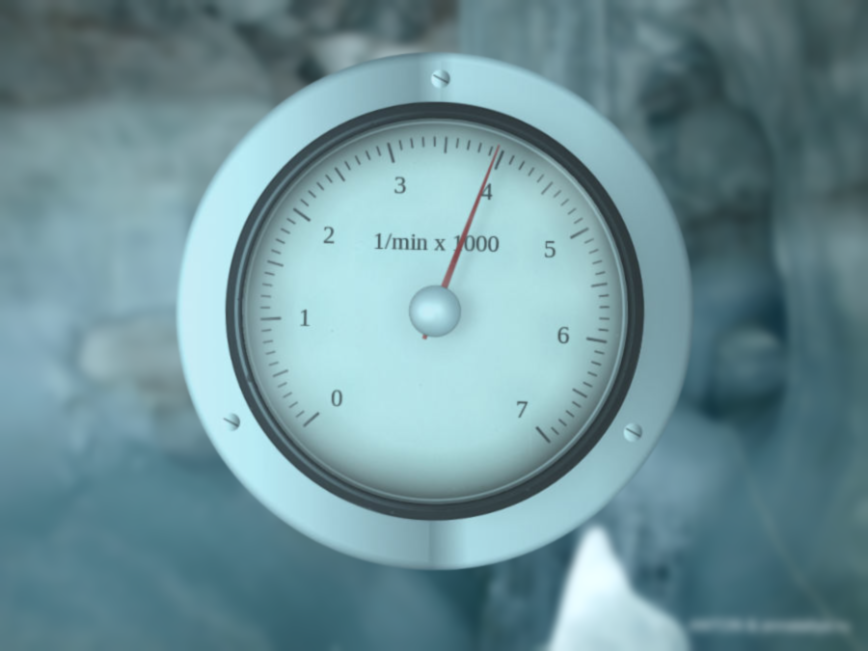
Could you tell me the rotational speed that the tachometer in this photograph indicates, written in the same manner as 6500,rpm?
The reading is 3950,rpm
